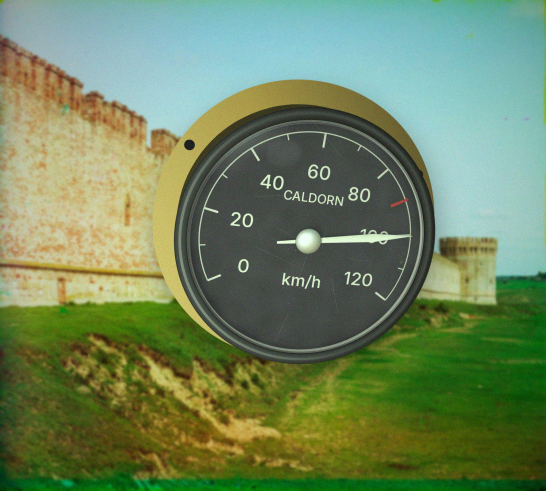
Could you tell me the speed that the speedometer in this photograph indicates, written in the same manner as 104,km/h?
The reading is 100,km/h
